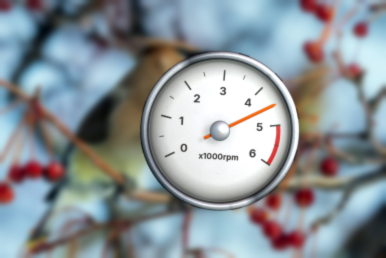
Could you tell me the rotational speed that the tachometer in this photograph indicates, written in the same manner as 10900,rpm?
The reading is 4500,rpm
